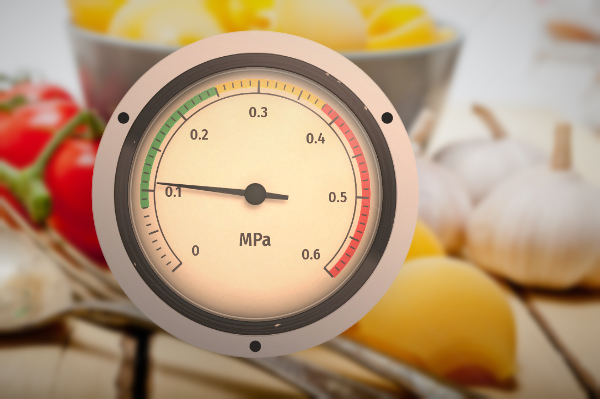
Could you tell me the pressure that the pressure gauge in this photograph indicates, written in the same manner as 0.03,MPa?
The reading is 0.11,MPa
